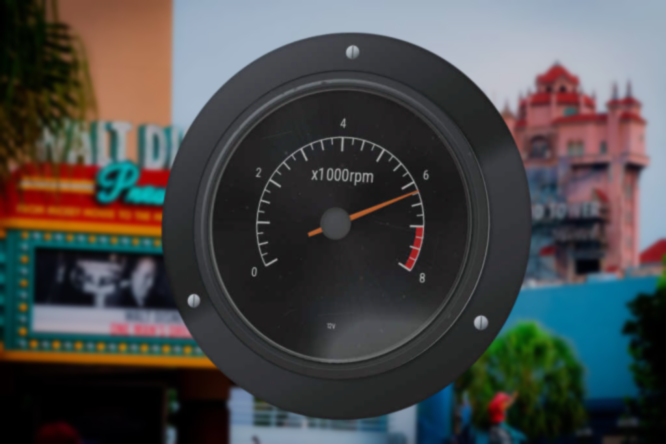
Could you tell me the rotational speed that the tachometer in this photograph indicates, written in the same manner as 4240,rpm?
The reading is 6250,rpm
